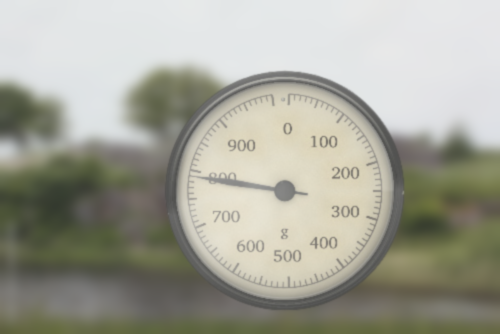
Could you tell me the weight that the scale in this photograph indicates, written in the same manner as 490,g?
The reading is 790,g
